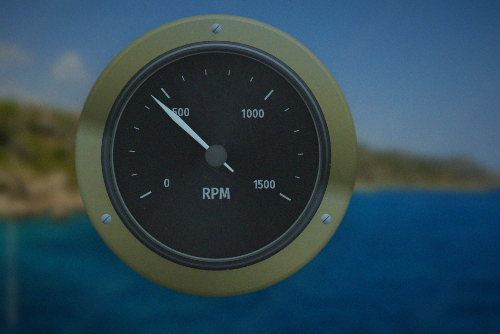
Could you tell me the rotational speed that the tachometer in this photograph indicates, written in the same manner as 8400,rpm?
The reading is 450,rpm
